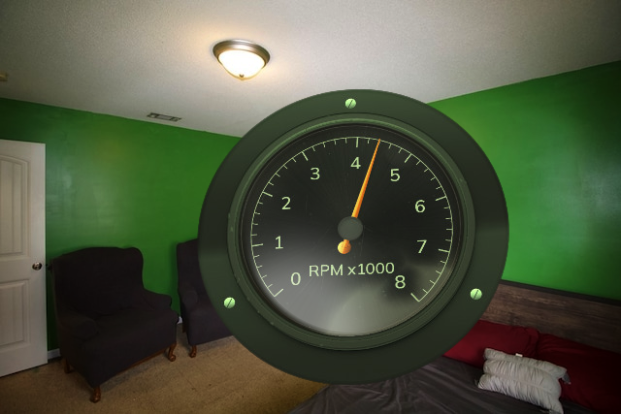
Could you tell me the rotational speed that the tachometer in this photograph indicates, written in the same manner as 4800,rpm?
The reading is 4400,rpm
